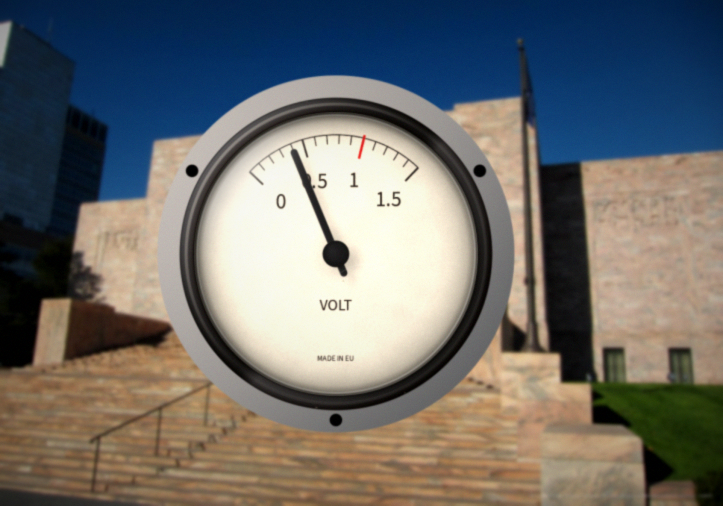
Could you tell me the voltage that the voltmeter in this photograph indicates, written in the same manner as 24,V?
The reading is 0.4,V
